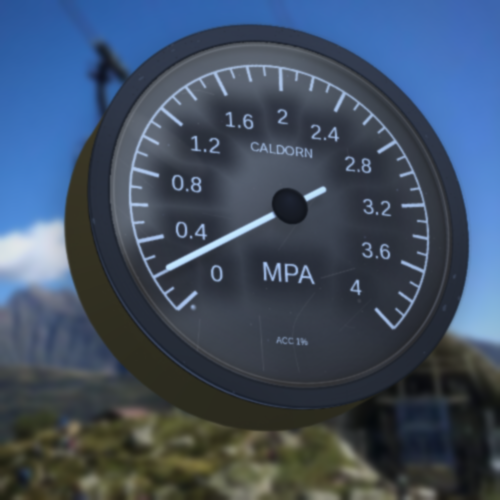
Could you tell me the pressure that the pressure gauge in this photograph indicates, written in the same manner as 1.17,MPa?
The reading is 0.2,MPa
